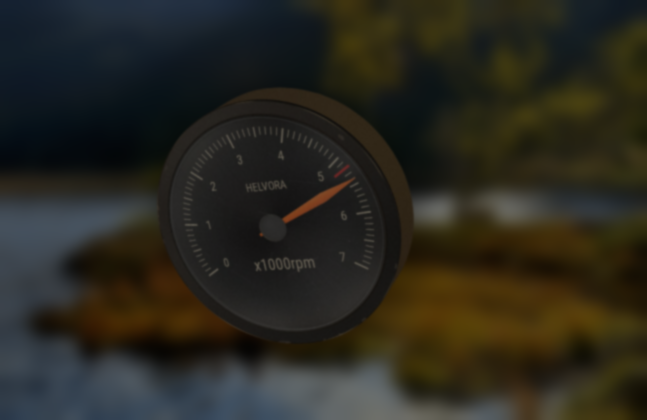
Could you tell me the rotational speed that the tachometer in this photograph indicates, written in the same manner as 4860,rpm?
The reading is 5400,rpm
